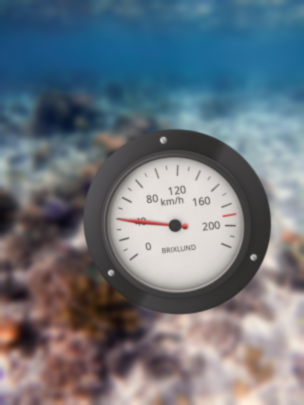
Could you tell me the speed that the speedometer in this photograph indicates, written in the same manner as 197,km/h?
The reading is 40,km/h
